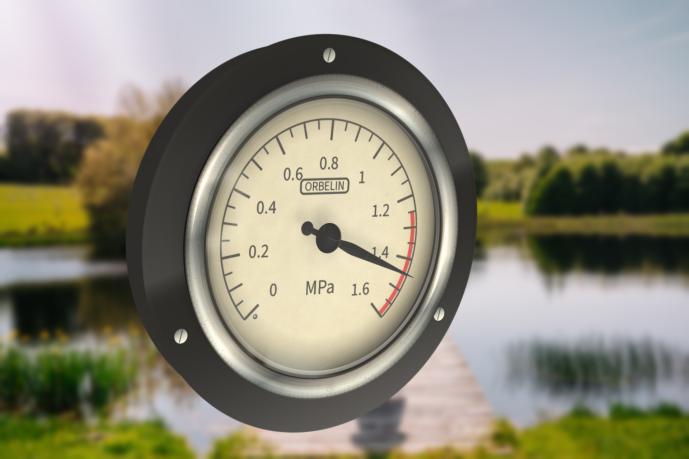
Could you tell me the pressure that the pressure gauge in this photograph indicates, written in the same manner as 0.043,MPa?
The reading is 1.45,MPa
